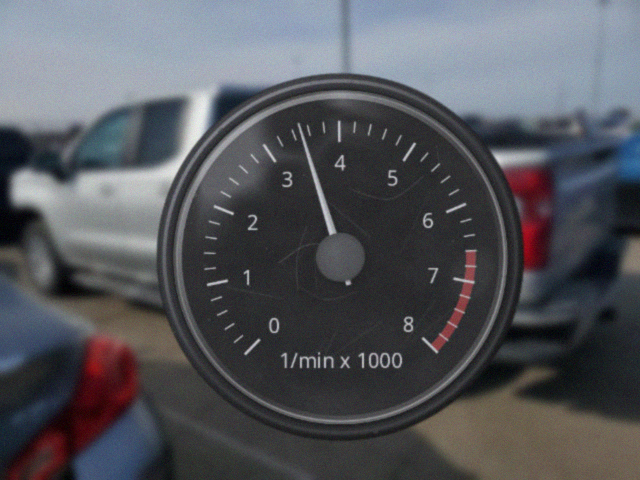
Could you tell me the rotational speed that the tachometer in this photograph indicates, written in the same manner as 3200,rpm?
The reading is 3500,rpm
